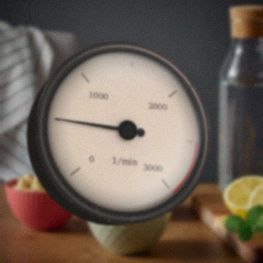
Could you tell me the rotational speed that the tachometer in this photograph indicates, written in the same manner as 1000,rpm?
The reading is 500,rpm
